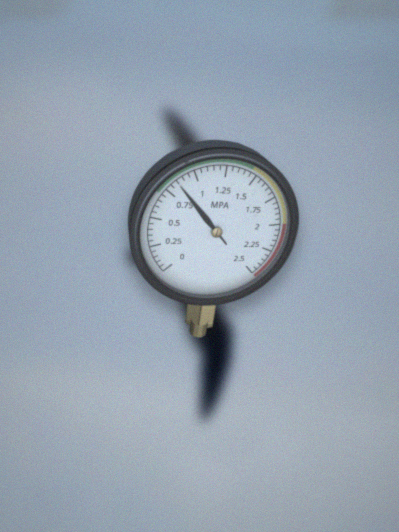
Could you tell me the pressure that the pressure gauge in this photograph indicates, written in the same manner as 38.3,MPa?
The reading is 0.85,MPa
